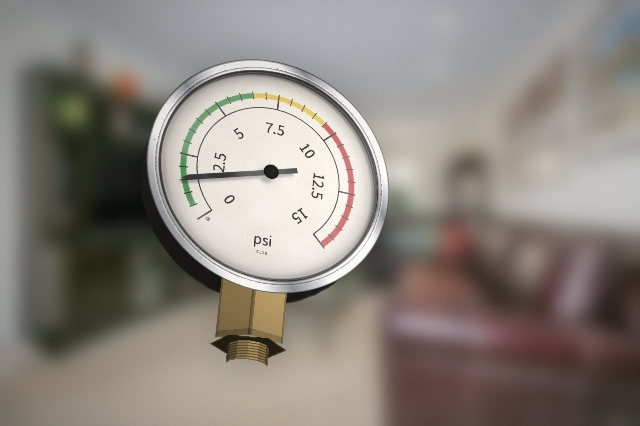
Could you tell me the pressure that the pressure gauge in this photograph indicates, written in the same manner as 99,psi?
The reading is 1.5,psi
